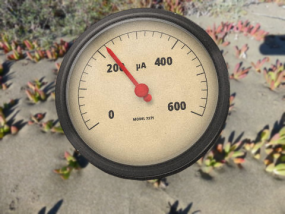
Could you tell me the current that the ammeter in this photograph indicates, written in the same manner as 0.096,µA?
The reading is 220,µA
